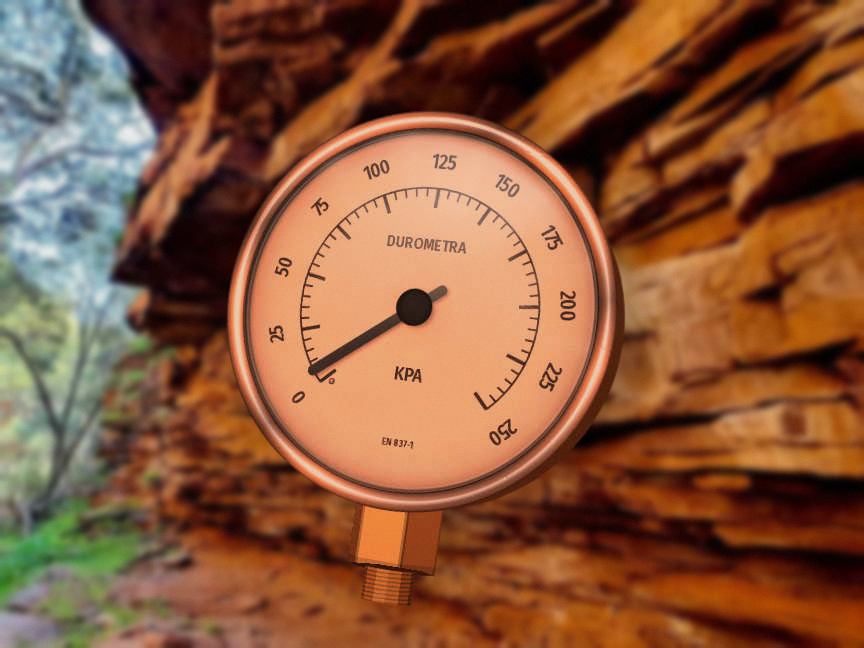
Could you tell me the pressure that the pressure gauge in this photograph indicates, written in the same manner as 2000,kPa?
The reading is 5,kPa
